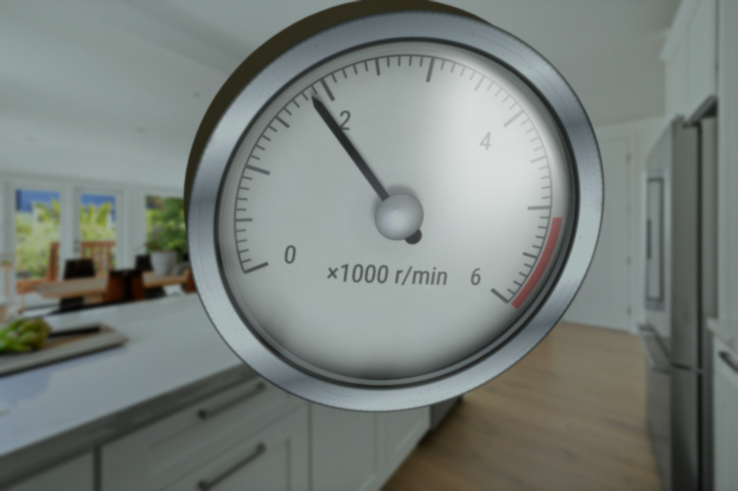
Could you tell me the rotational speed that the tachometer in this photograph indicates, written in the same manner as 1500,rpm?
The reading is 1850,rpm
